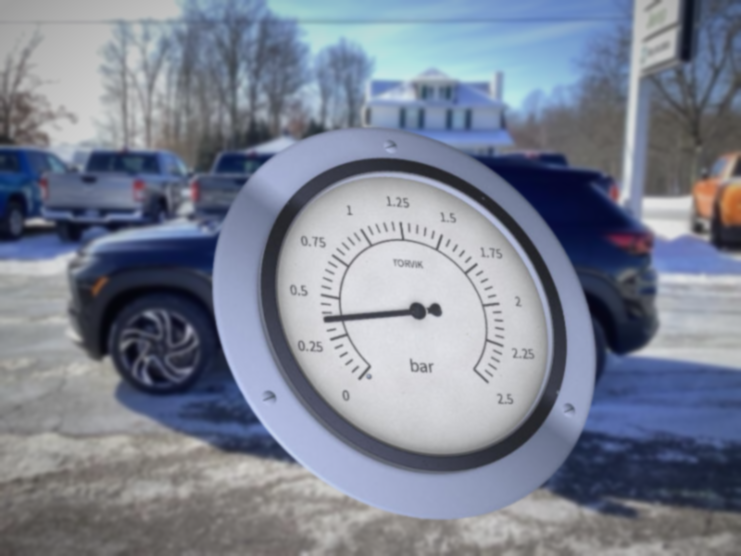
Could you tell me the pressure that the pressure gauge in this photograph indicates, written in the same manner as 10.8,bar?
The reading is 0.35,bar
